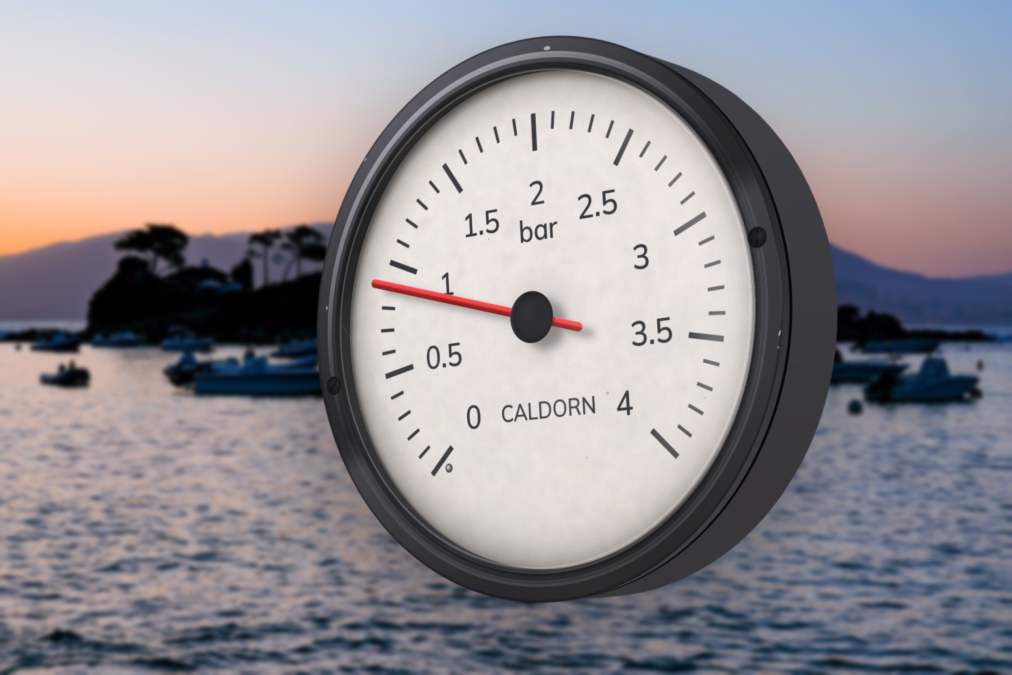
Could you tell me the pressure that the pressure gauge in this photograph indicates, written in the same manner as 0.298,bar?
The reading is 0.9,bar
